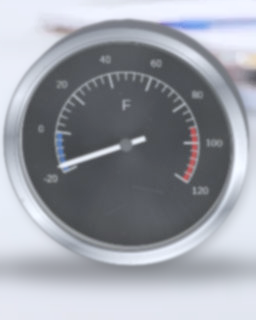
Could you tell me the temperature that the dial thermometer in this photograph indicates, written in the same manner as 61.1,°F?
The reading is -16,°F
